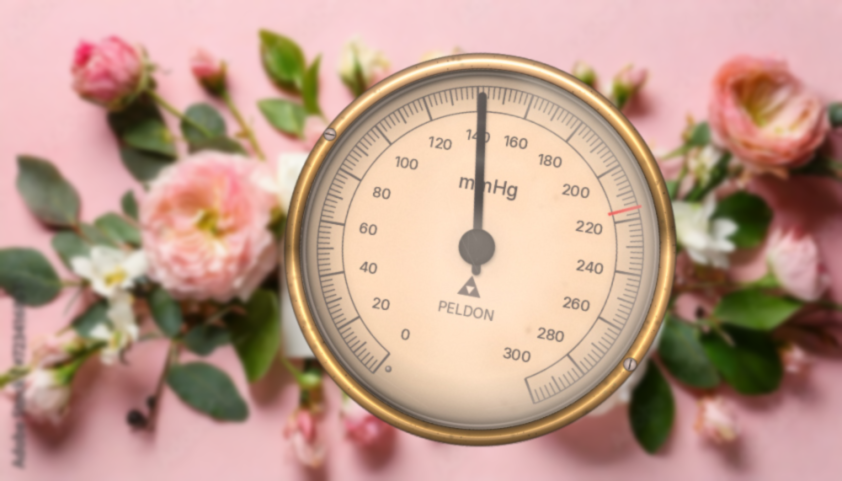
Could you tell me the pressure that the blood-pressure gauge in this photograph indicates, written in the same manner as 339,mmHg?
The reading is 142,mmHg
